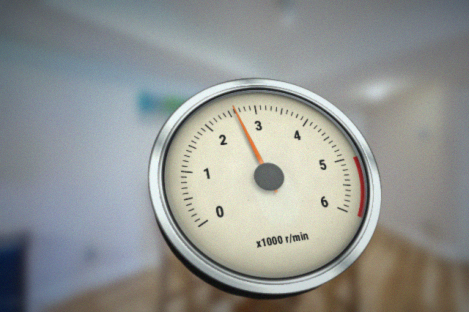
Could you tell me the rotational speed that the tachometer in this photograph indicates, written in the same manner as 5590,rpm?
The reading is 2600,rpm
